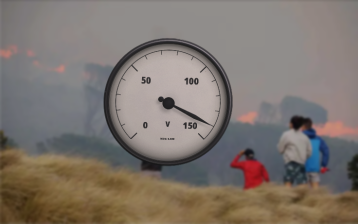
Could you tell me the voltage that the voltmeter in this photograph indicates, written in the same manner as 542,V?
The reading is 140,V
